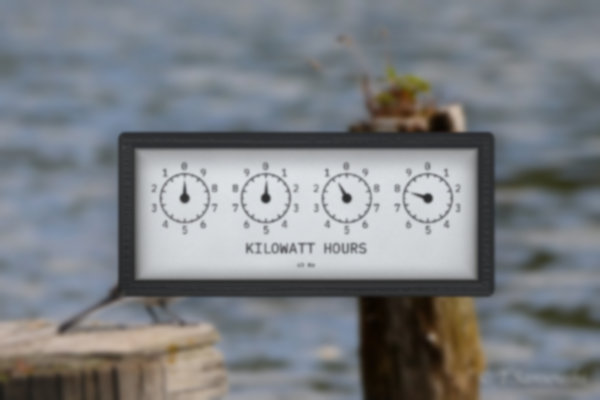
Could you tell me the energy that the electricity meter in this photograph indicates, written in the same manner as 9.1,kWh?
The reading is 8,kWh
